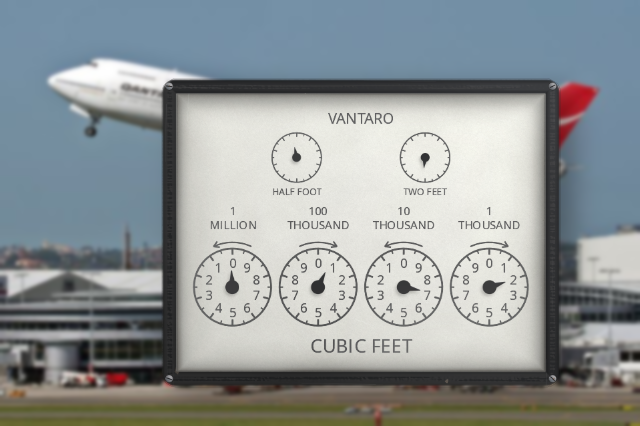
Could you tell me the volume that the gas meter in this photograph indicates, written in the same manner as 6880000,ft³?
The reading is 7200,ft³
